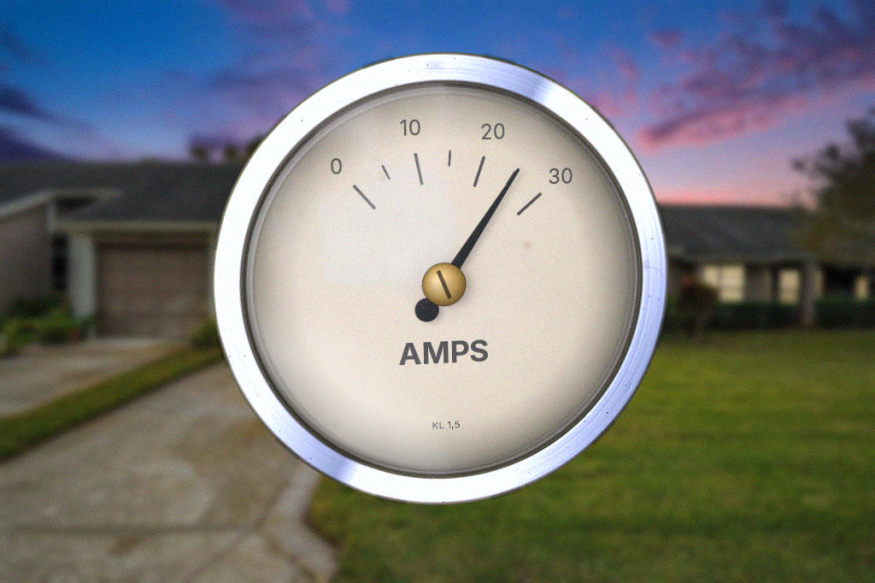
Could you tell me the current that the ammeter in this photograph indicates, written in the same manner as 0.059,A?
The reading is 25,A
